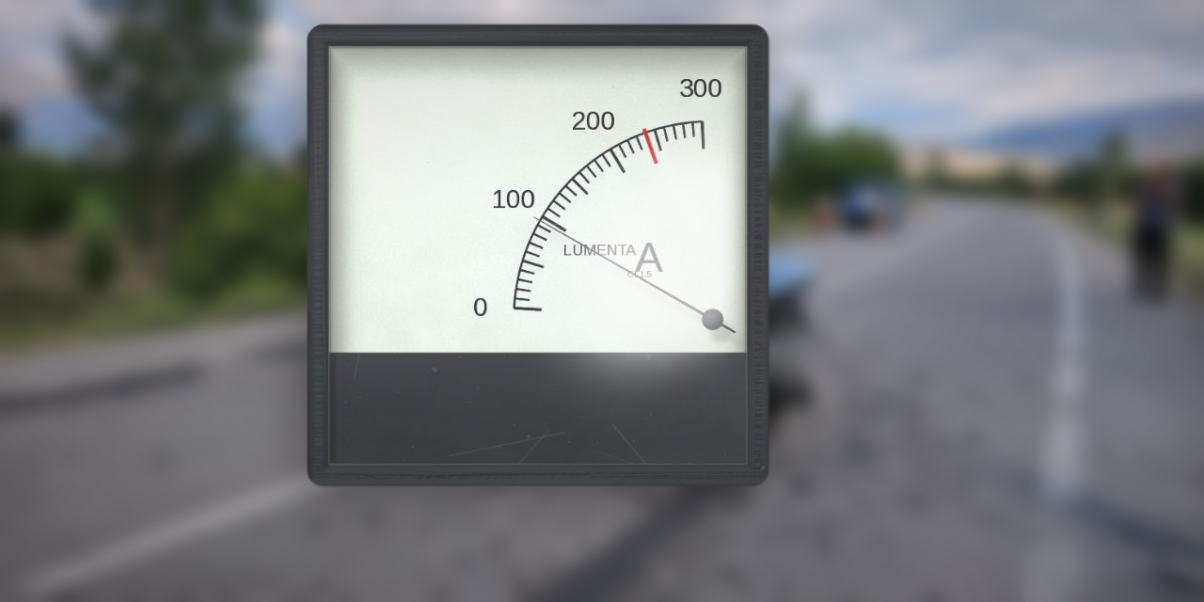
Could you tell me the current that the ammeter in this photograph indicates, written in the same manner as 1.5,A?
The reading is 95,A
